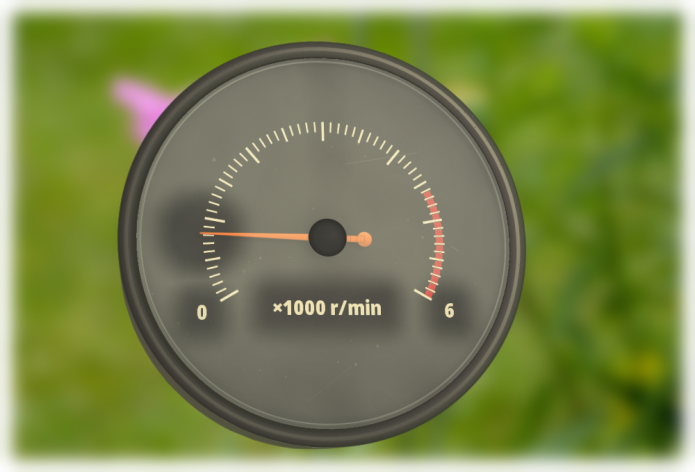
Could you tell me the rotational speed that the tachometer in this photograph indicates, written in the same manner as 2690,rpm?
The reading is 800,rpm
